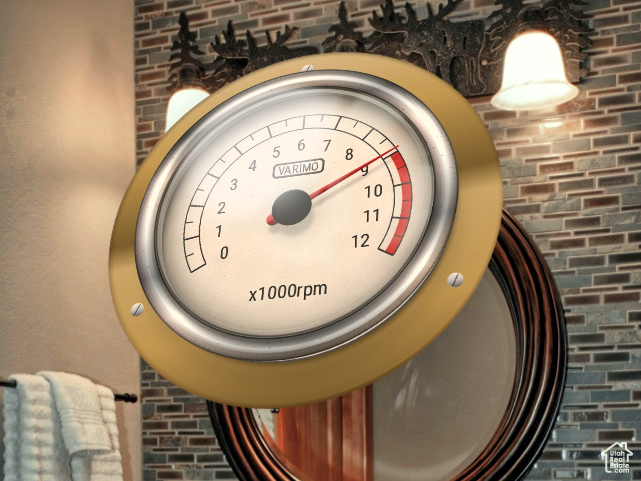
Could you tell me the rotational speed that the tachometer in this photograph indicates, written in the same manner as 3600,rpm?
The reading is 9000,rpm
